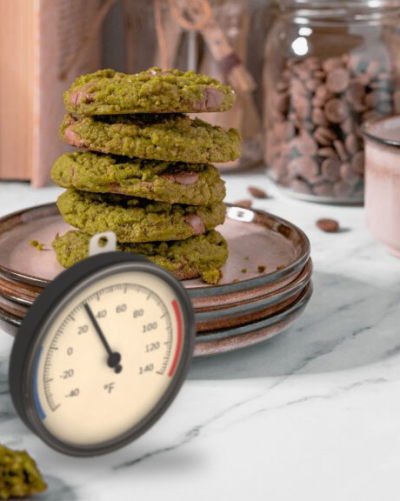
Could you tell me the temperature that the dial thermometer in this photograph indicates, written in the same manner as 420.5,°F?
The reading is 30,°F
